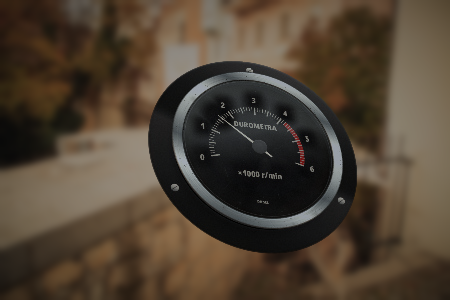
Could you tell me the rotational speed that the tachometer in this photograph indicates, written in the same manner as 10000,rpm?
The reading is 1500,rpm
